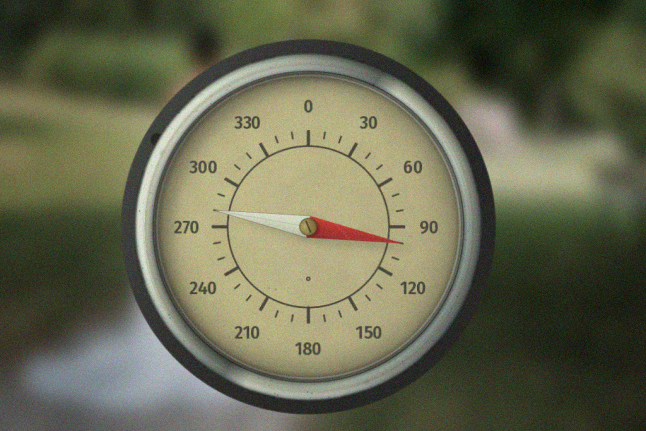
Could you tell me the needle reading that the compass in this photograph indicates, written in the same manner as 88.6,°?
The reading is 100,°
